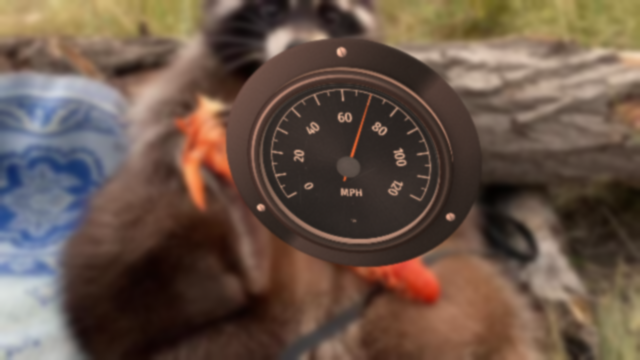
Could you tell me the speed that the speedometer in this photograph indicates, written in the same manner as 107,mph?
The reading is 70,mph
